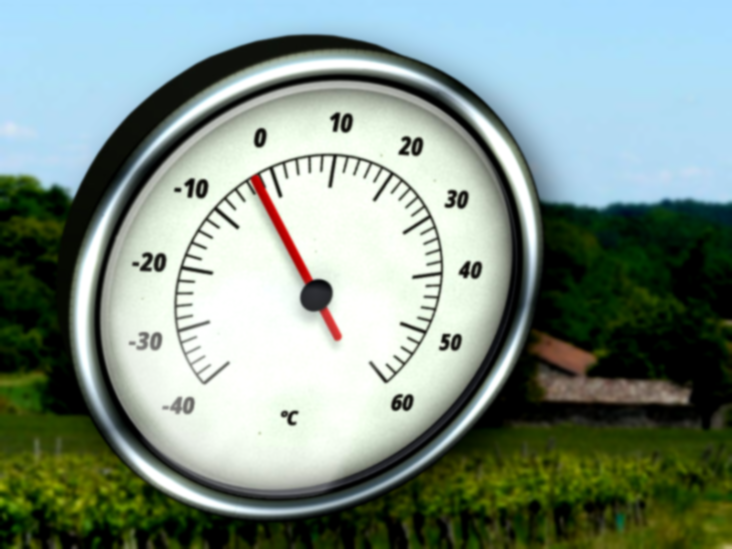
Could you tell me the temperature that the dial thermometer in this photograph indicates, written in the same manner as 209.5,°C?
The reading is -3,°C
